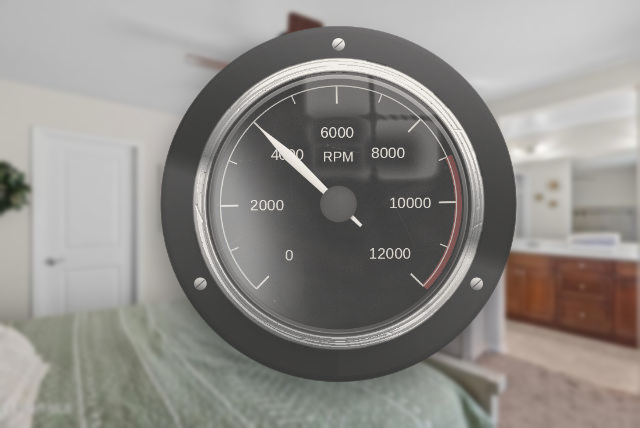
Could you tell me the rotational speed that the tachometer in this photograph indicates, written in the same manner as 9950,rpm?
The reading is 4000,rpm
